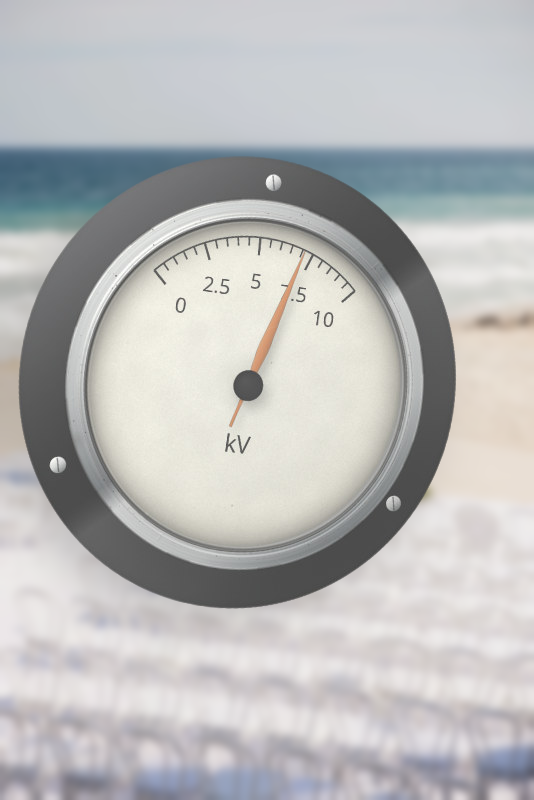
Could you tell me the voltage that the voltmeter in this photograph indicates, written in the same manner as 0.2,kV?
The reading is 7,kV
